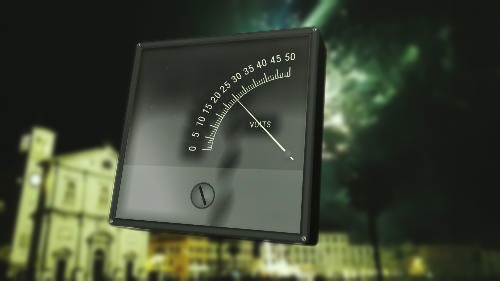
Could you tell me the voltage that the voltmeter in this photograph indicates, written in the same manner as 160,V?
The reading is 25,V
